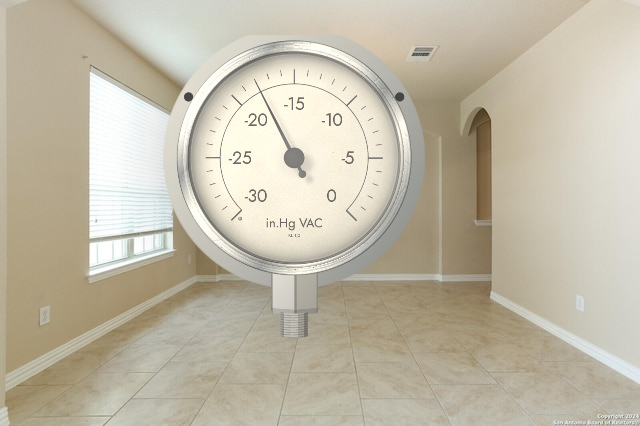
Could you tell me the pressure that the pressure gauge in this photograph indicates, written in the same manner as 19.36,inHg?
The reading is -18,inHg
